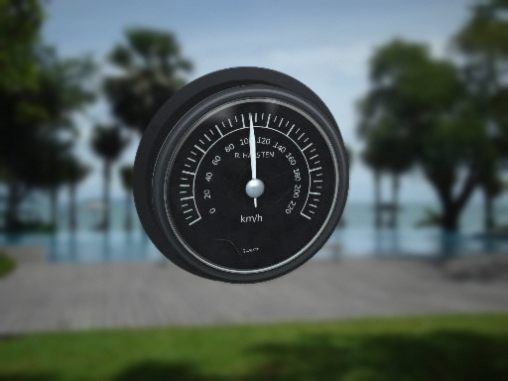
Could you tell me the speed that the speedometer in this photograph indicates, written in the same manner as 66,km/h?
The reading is 105,km/h
